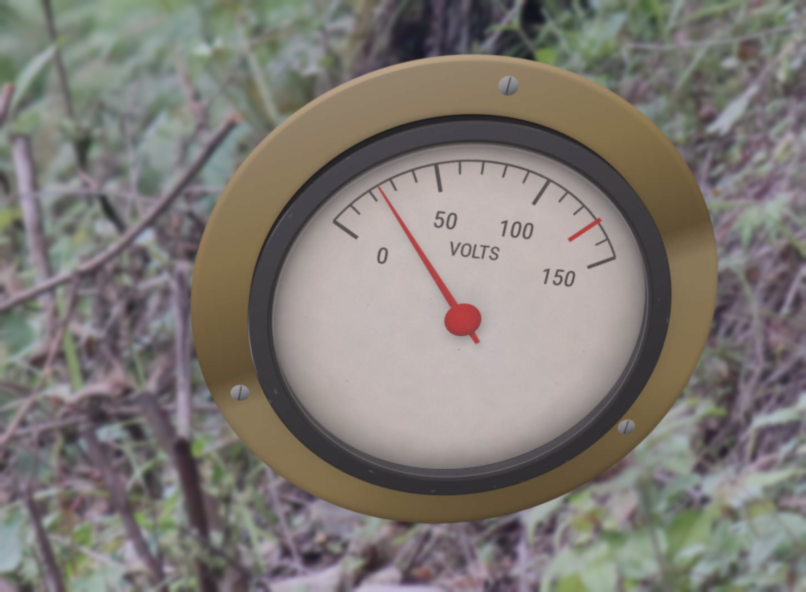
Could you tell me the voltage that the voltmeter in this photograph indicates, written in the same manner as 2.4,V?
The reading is 25,V
